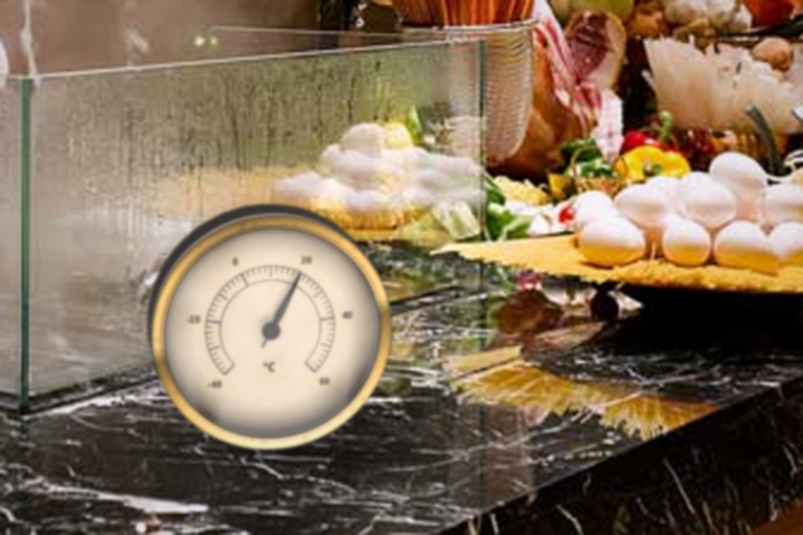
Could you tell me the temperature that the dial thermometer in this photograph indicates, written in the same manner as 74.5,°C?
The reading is 20,°C
